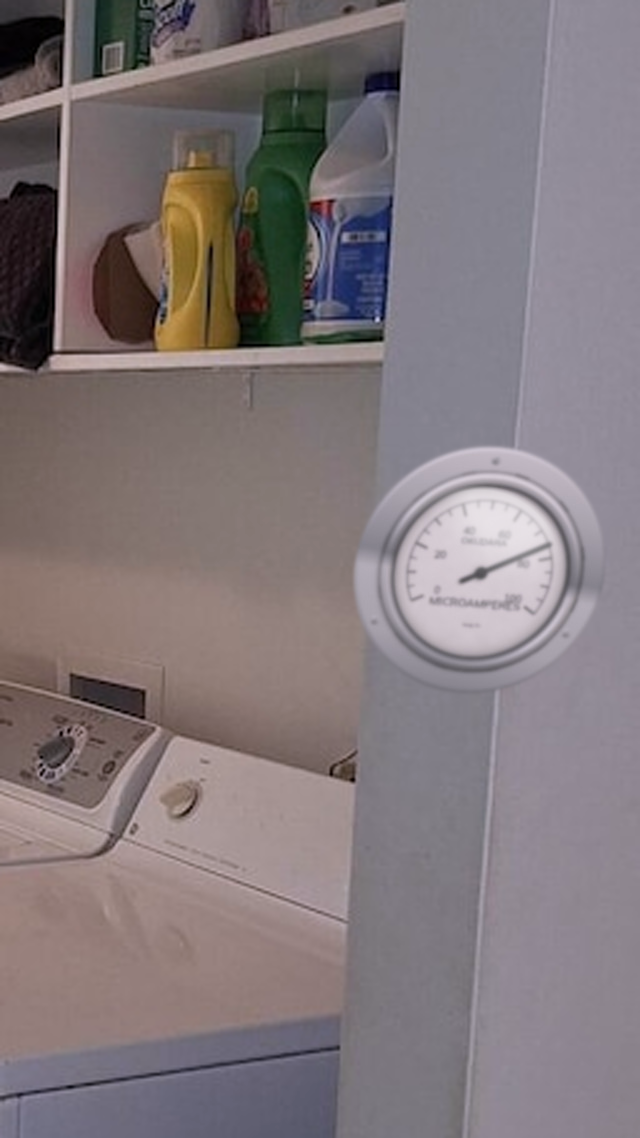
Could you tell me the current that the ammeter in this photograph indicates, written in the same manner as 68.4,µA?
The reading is 75,µA
